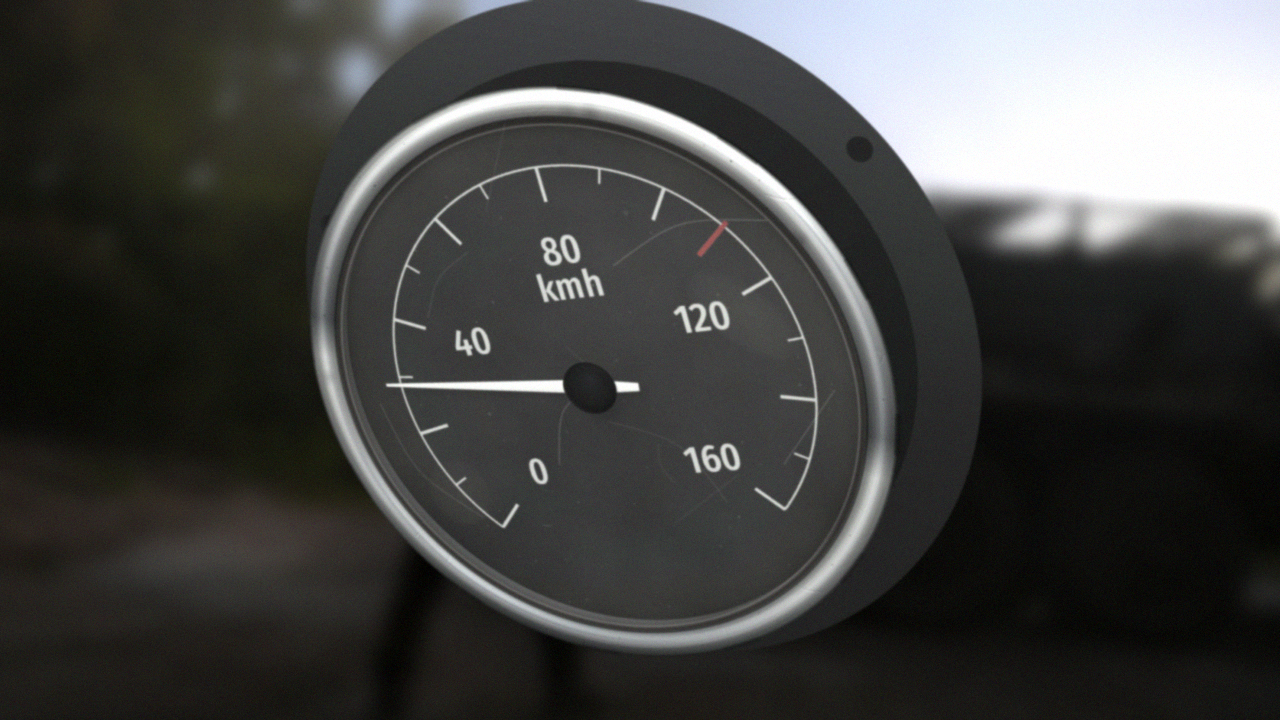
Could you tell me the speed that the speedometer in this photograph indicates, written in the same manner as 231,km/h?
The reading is 30,km/h
